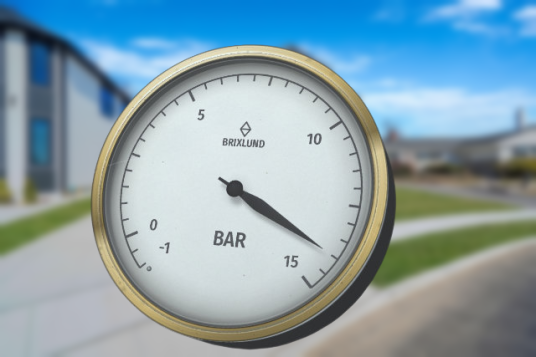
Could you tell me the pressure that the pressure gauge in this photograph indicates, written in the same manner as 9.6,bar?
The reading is 14,bar
